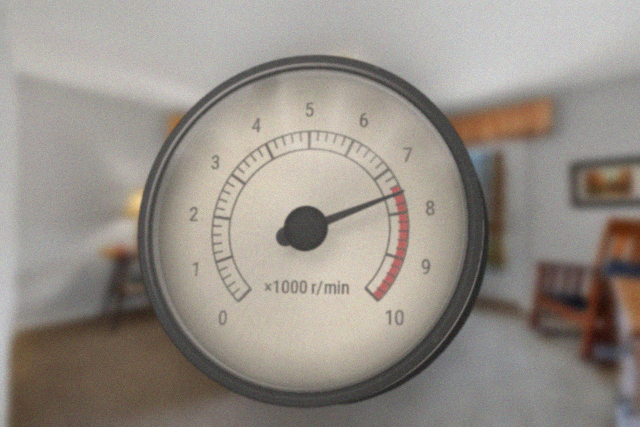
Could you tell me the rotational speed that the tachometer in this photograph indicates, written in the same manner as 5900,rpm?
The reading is 7600,rpm
